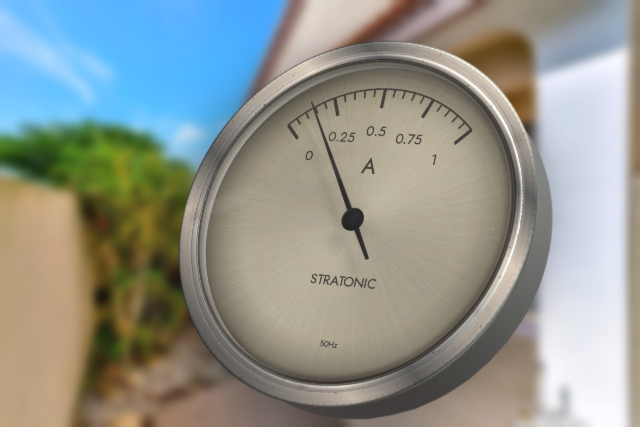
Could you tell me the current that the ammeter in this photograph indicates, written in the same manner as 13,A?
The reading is 0.15,A
